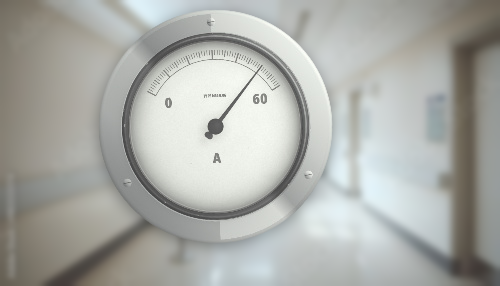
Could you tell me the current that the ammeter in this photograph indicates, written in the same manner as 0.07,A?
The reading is 50,A
